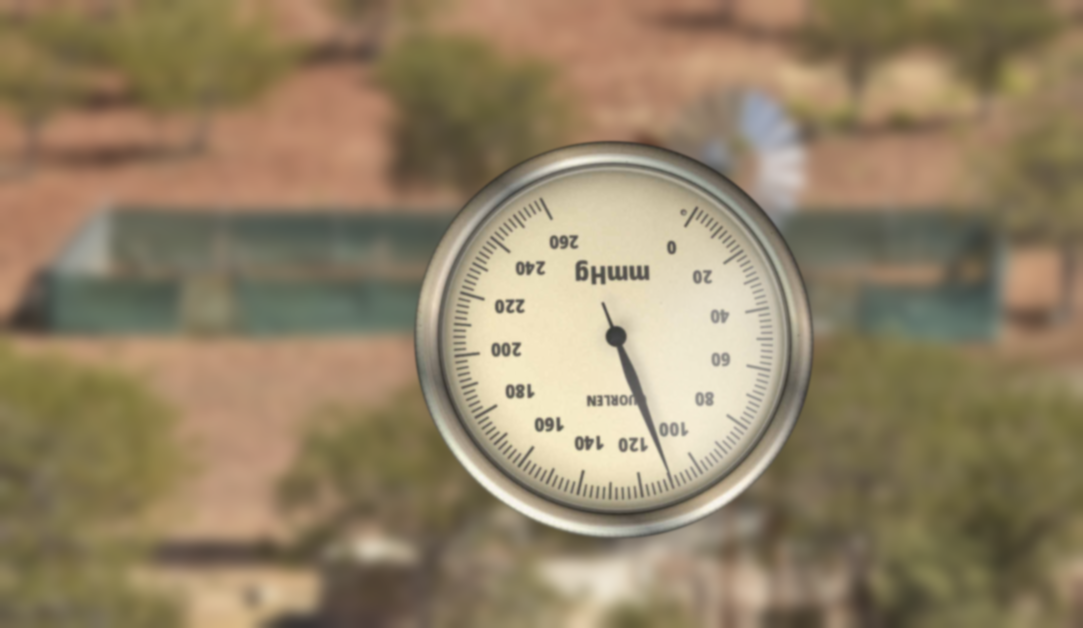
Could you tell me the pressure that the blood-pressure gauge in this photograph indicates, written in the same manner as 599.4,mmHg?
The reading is 110,mmHg
